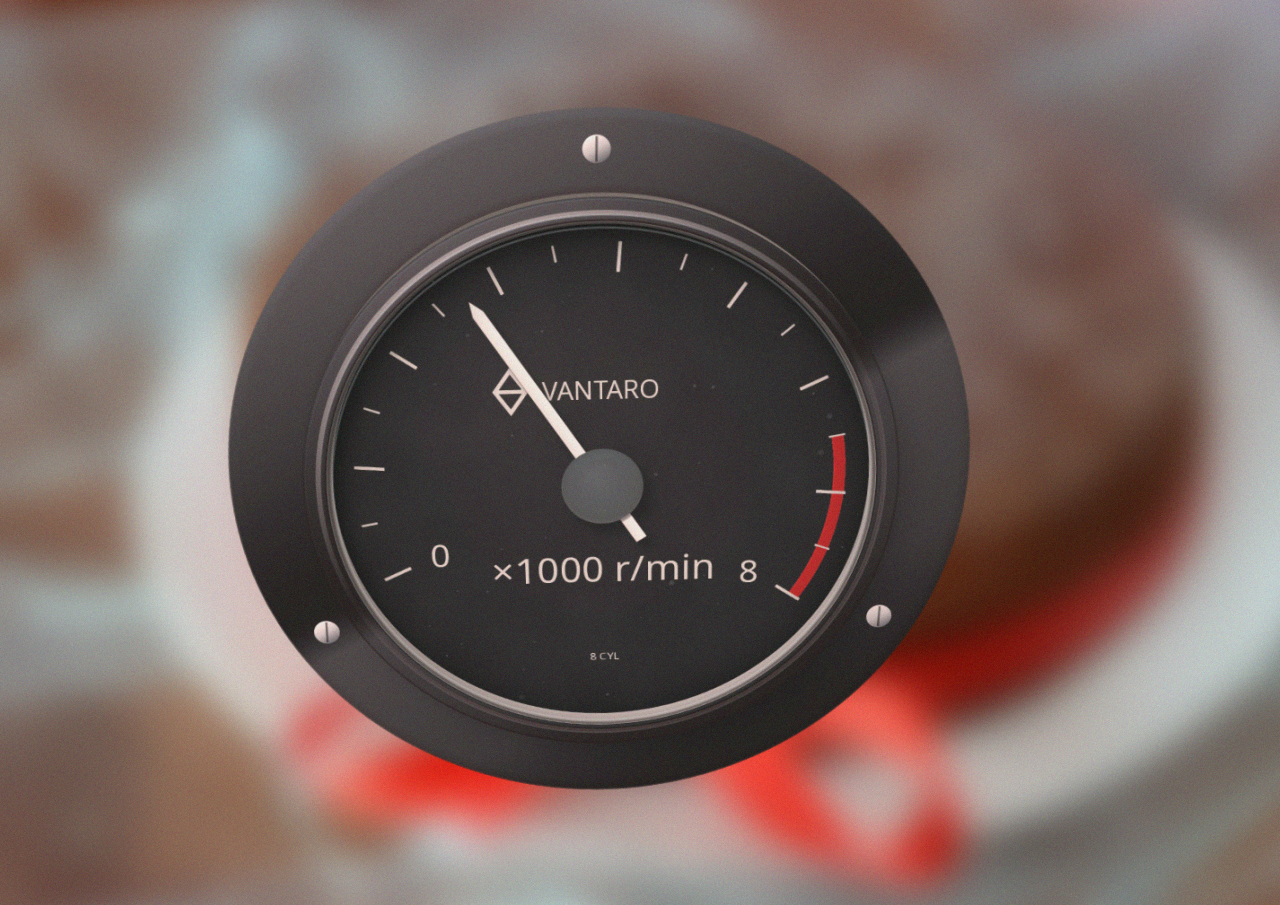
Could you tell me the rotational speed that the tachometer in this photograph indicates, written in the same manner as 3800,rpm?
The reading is 2750,rpm
